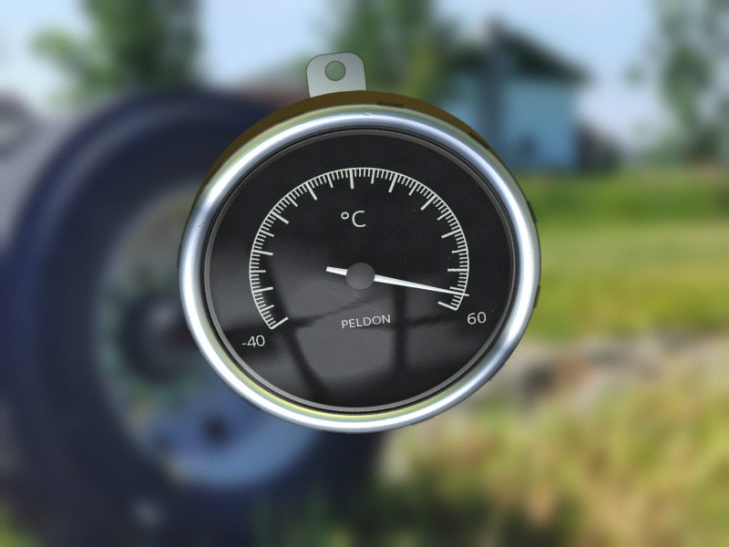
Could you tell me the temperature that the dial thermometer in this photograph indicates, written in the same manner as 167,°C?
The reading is 55,°C
